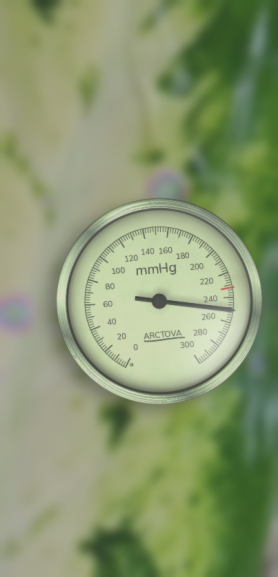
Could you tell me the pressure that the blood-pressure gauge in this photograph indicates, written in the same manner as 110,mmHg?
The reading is 250,mmHg
